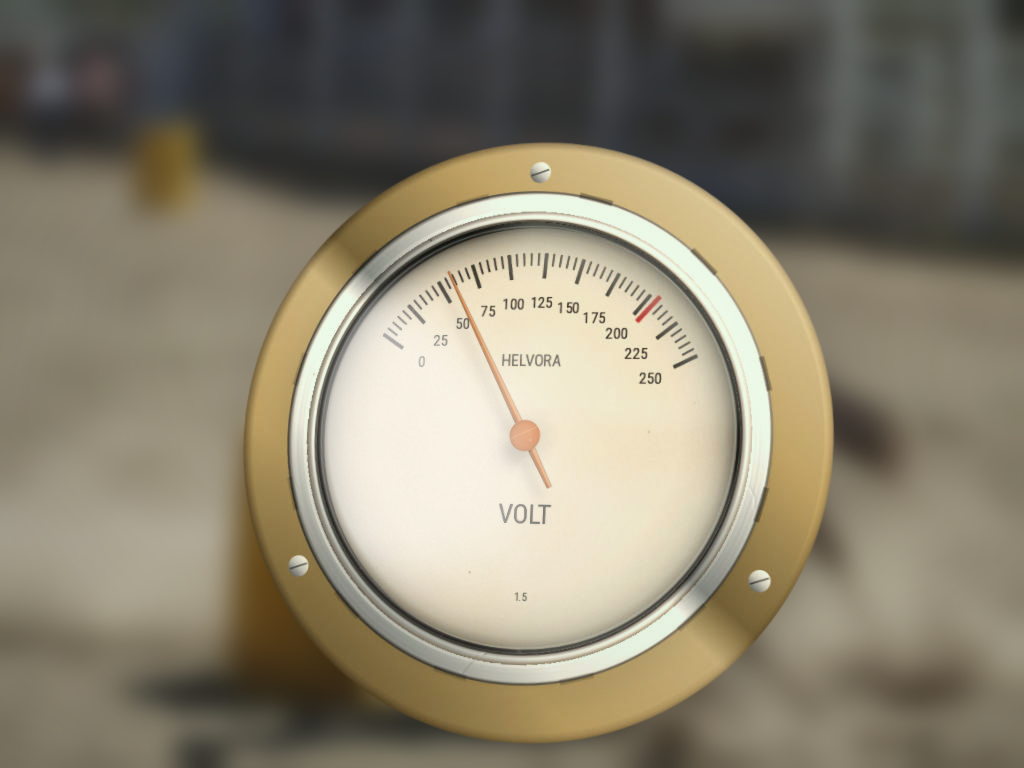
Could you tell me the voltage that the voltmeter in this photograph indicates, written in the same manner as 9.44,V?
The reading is 60,V
